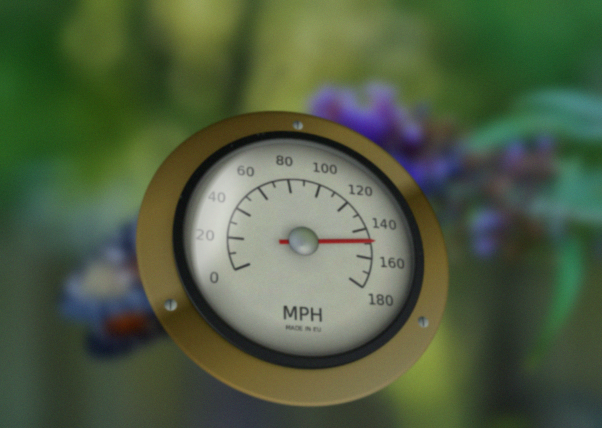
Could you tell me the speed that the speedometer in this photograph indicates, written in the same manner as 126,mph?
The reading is 150,mph
